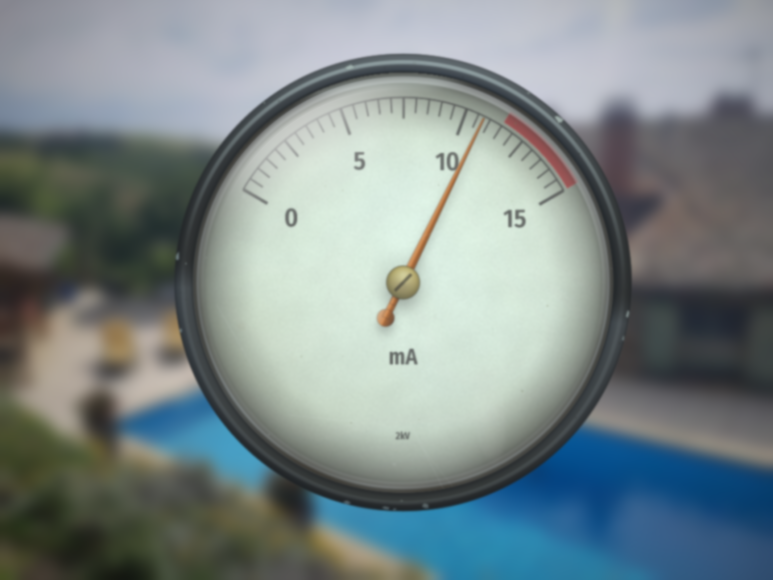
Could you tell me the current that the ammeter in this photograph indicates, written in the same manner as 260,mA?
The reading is 10.75,mA
